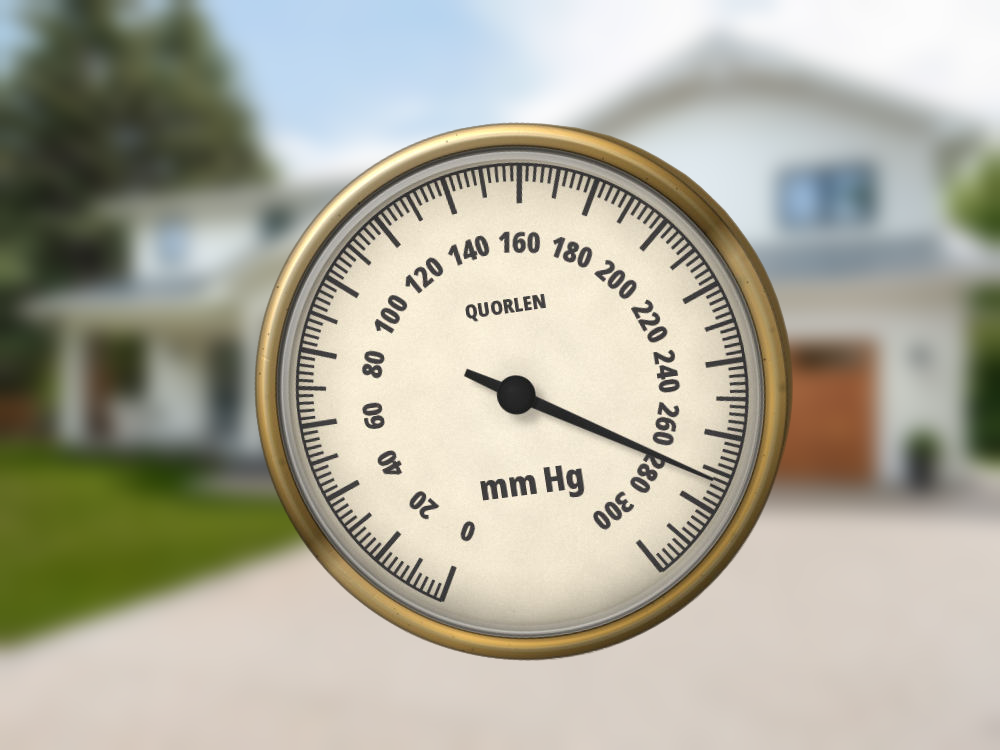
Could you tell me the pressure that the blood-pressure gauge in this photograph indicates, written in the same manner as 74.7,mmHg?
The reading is 272,mmHg
